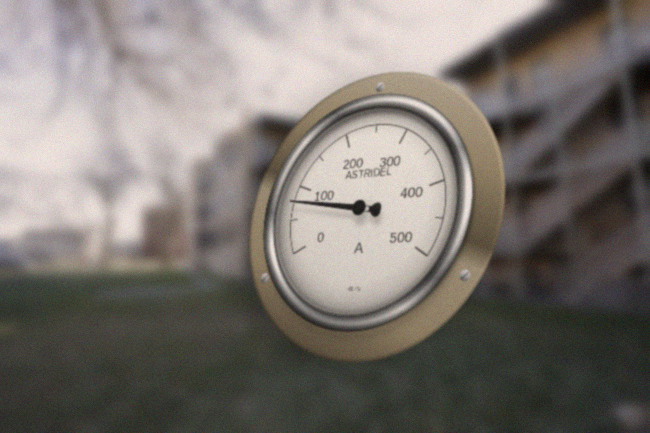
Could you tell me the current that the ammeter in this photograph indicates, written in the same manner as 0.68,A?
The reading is 75,A
